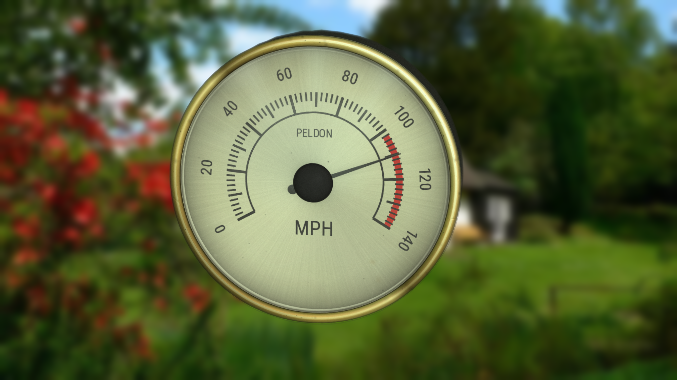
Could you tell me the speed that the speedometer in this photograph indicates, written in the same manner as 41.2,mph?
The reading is 110,mph
